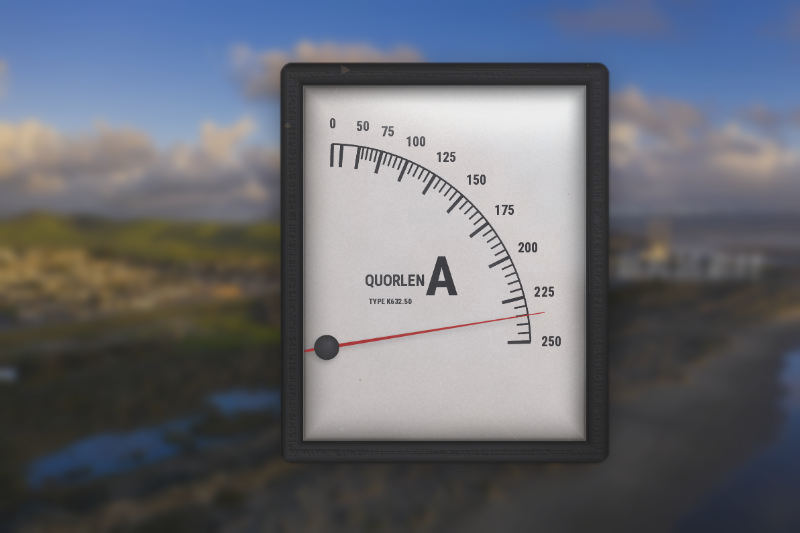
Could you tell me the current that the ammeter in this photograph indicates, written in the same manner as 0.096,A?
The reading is 235,A
